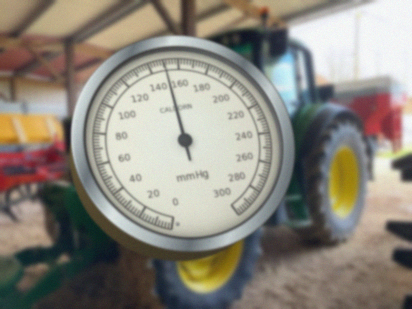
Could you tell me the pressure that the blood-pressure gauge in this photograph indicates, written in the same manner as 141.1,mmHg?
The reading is 150,mmHg
